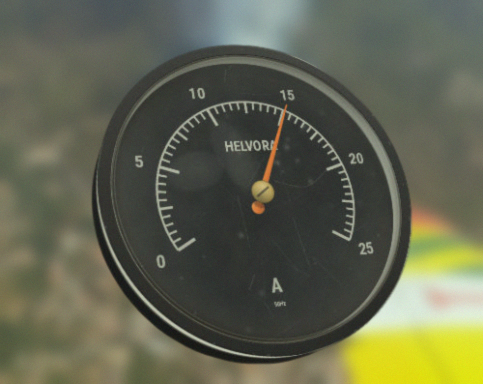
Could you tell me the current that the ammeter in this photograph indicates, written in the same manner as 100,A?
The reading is 15,A
